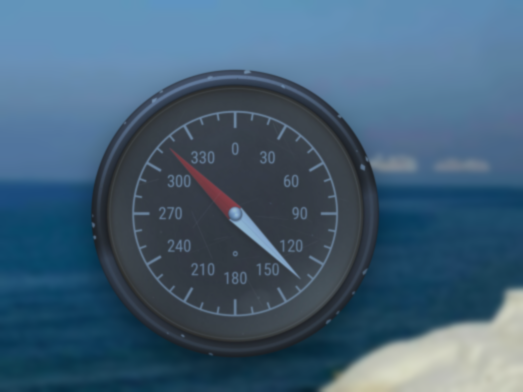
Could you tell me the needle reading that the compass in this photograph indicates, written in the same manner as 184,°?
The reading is 315,°
